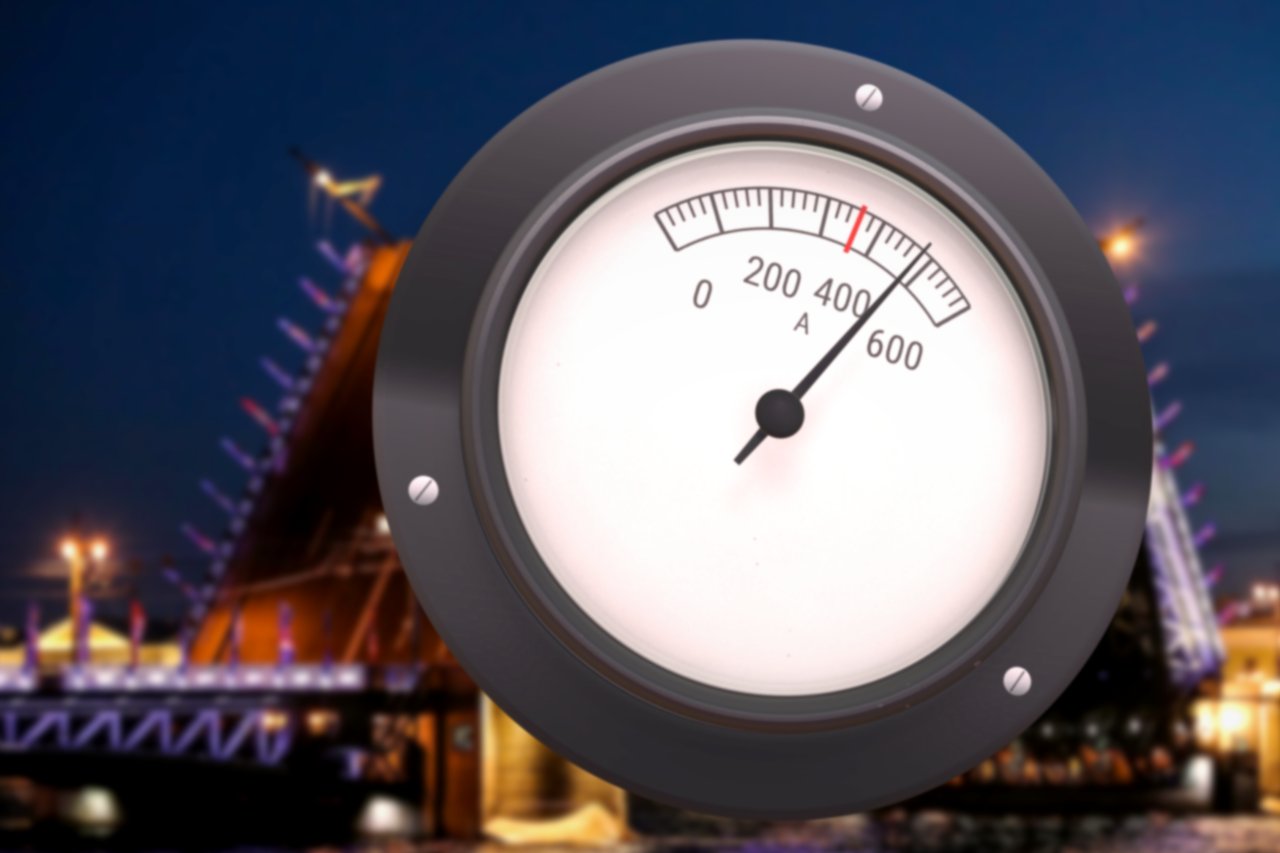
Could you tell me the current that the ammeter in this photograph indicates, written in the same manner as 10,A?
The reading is 480,A
